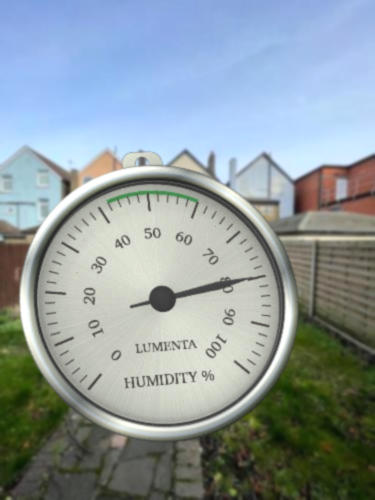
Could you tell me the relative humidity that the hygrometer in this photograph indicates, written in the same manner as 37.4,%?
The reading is 80,%
